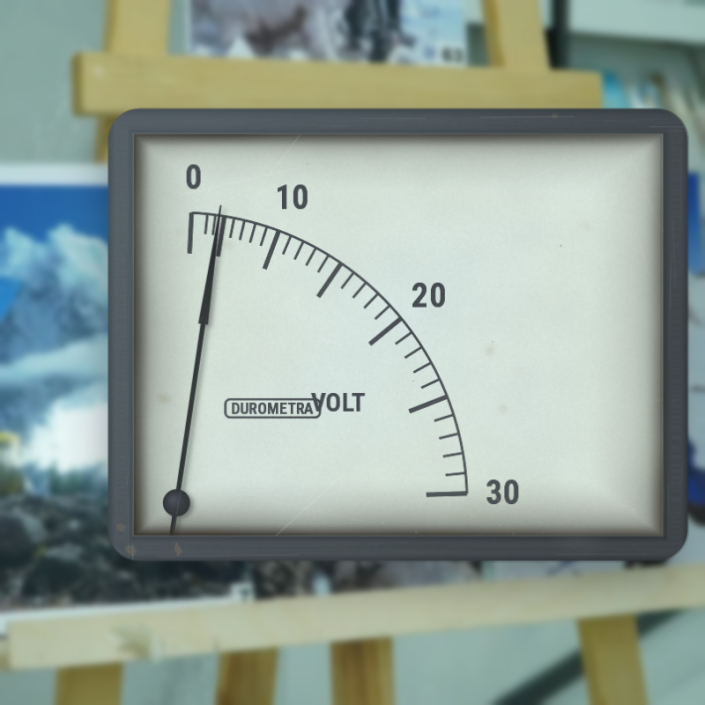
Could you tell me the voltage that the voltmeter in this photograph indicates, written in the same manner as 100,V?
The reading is 4.5,V
